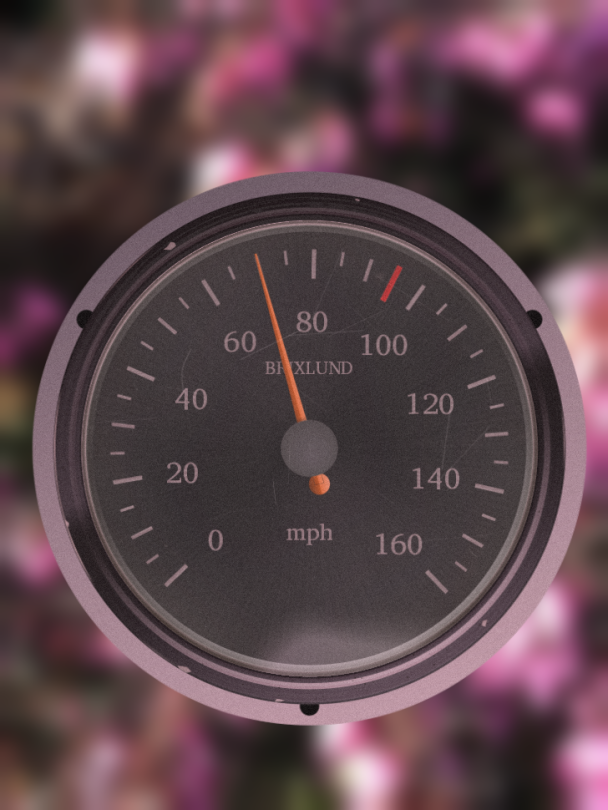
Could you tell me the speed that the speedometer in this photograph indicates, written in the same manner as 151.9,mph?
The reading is 70,mph
